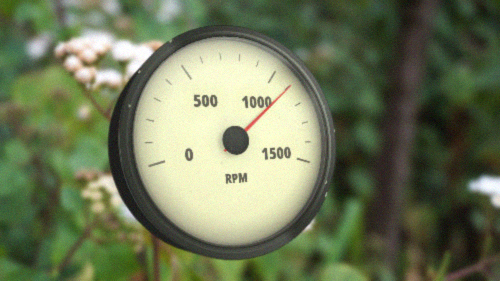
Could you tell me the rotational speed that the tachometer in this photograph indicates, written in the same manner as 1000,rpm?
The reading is 1100,rpm
